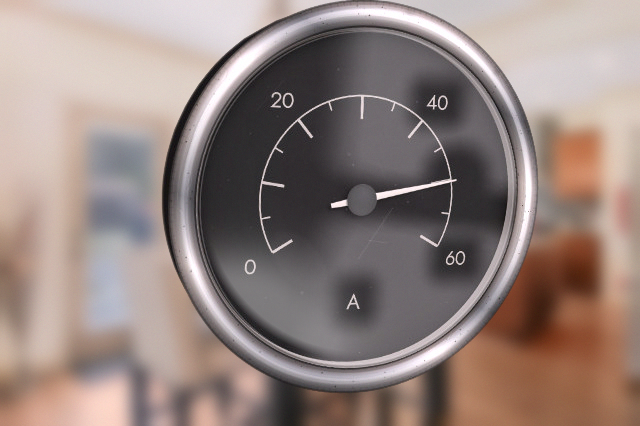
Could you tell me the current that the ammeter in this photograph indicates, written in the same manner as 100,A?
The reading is 50,A
